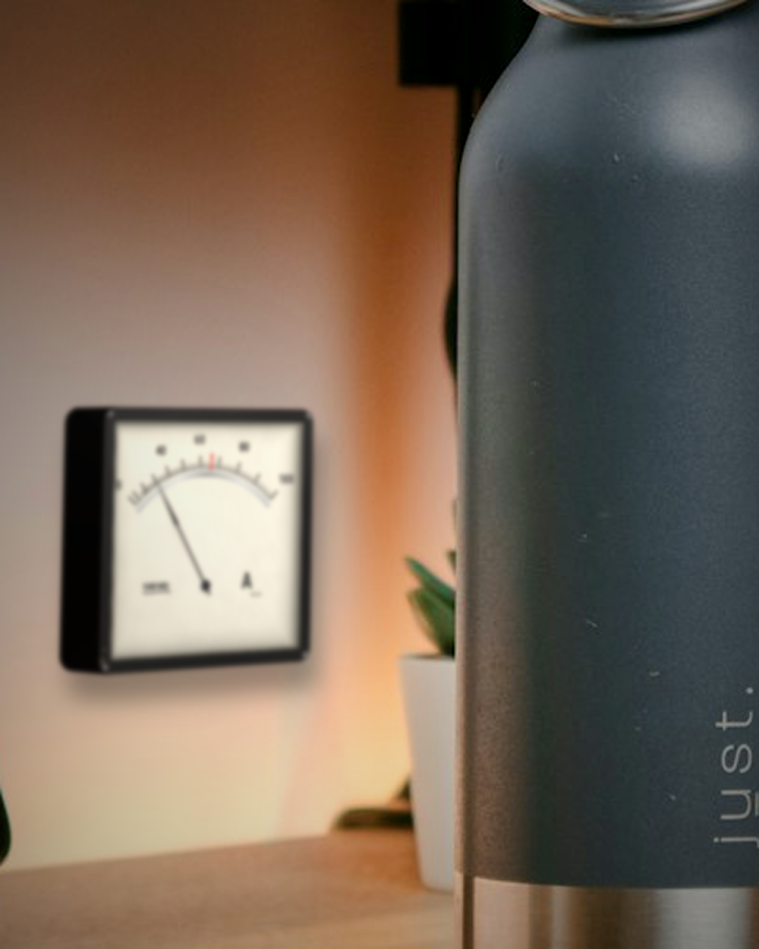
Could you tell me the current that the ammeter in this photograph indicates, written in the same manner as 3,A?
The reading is 30,A
